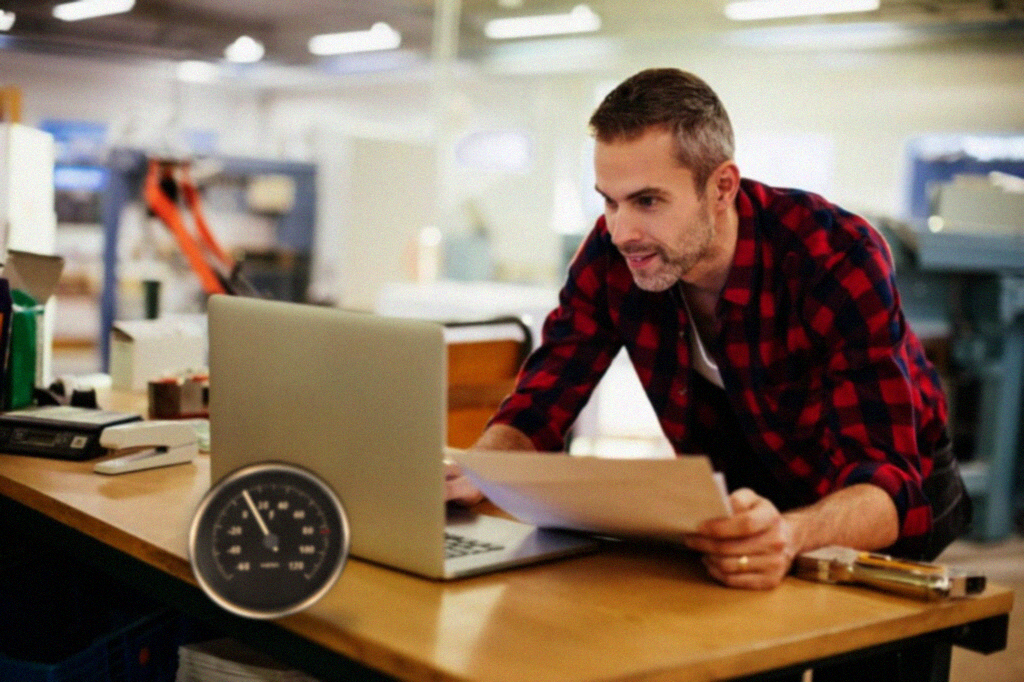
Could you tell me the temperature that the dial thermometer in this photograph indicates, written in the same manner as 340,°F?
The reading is 10,°F
